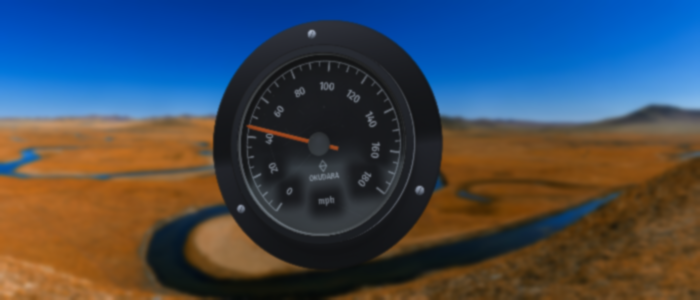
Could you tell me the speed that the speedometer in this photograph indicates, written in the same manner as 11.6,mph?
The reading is 45,mph
